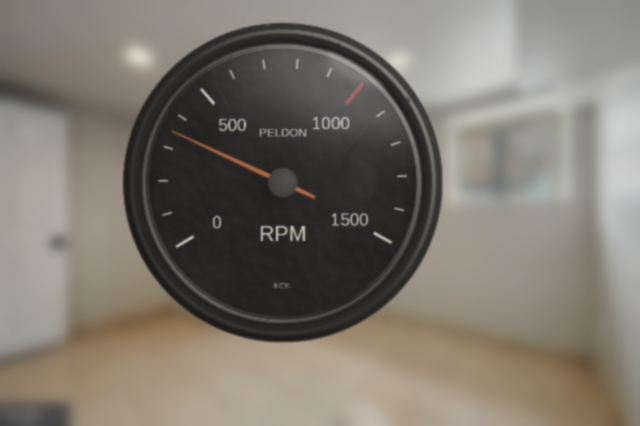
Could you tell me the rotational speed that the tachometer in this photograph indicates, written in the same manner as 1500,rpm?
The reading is 350,rpm
